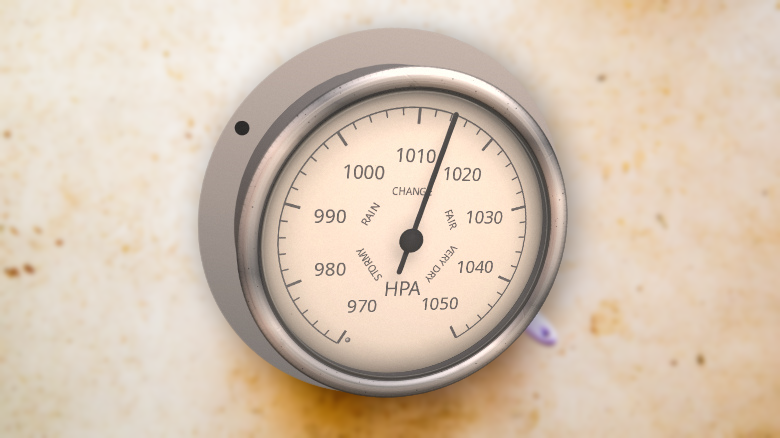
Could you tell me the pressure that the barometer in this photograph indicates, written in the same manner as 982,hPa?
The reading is 1014,hPa
